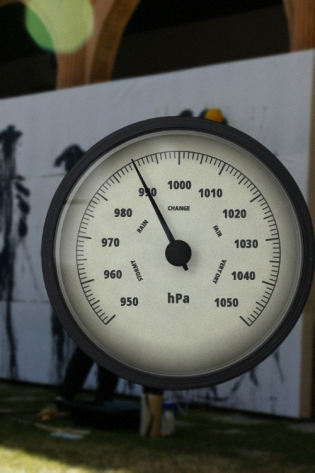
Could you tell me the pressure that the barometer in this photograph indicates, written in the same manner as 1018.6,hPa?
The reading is 990,hPa
